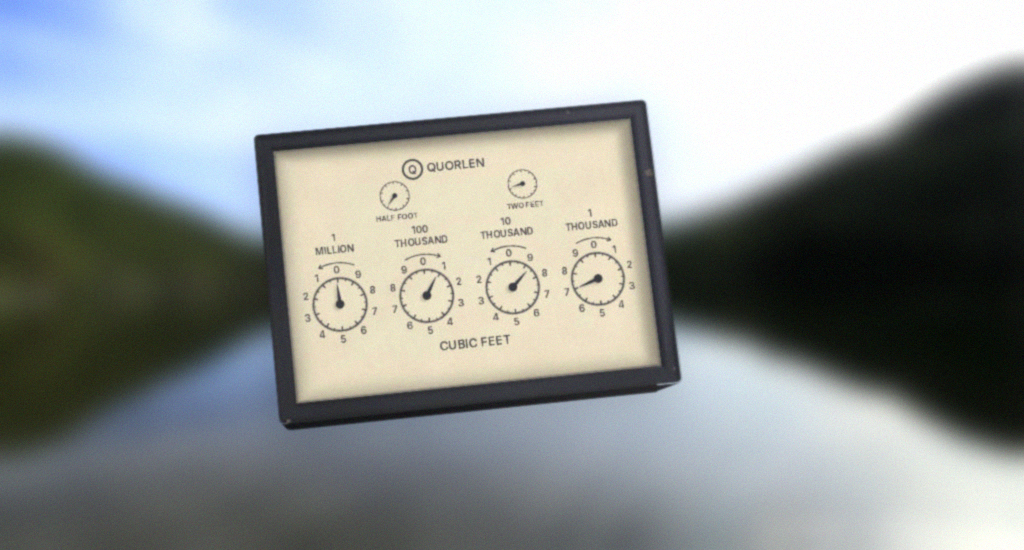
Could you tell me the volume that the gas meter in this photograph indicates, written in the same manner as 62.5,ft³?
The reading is 8700,ft³
